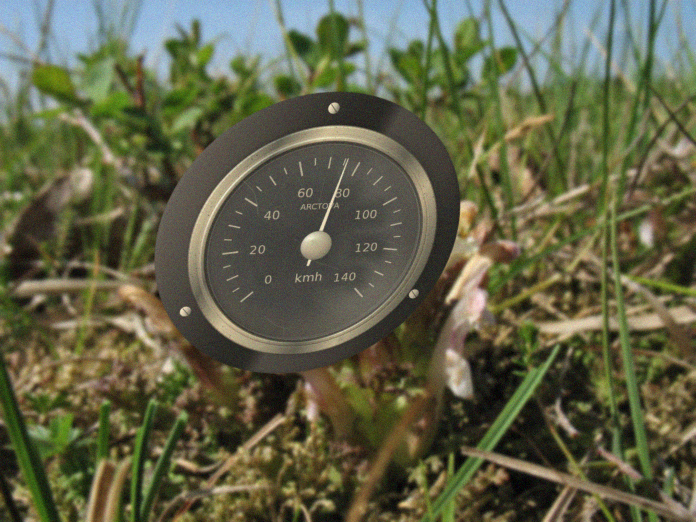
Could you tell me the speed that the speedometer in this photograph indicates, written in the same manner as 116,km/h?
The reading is 75,km/h
